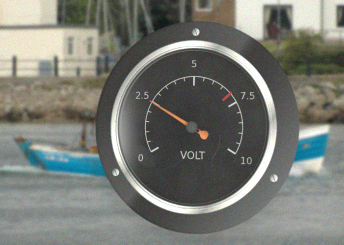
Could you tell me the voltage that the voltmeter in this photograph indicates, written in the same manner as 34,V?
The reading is 2.5,V
